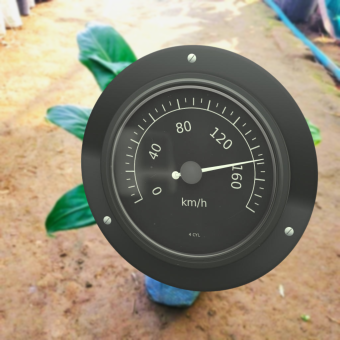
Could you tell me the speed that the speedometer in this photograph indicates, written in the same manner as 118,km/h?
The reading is 147.5,km/h
